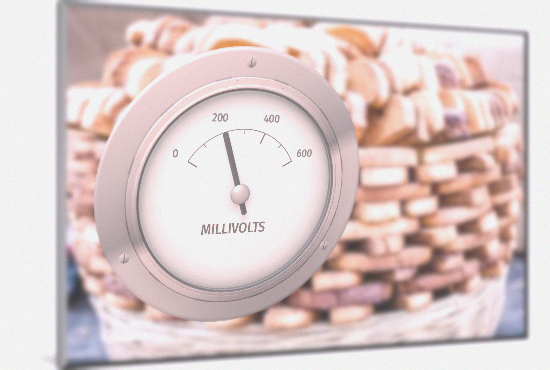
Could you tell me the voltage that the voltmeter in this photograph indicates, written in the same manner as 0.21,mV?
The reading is 200,mV
